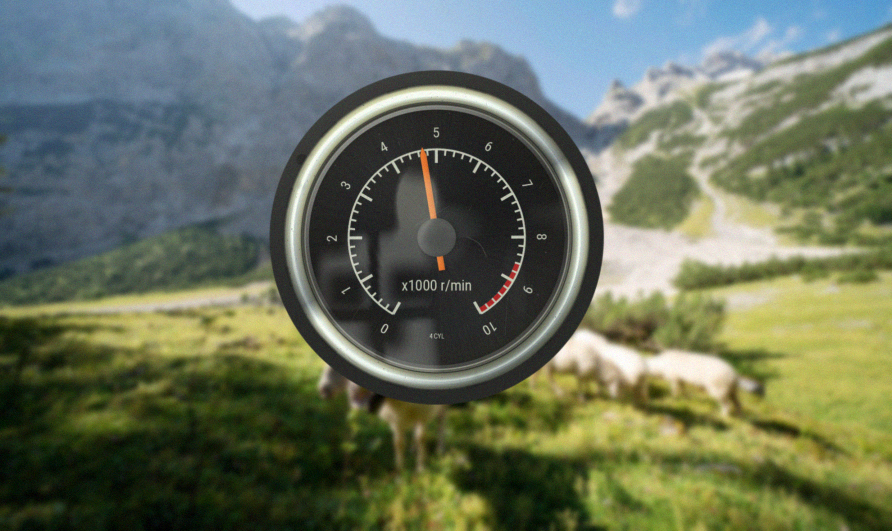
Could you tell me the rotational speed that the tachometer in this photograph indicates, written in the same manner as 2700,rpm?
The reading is 4700,rpm
